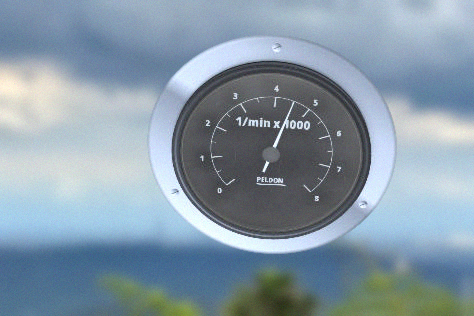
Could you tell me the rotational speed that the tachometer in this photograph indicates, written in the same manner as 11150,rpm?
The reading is 4500,rpm
